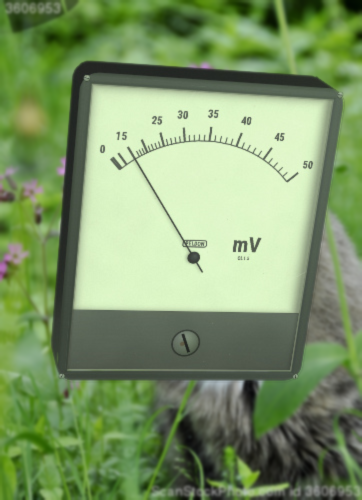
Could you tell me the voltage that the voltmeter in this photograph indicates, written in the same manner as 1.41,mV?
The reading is 15,mV
